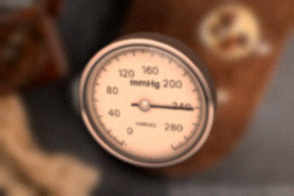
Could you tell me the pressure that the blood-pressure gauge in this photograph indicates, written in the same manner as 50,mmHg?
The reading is 240,mmHg
